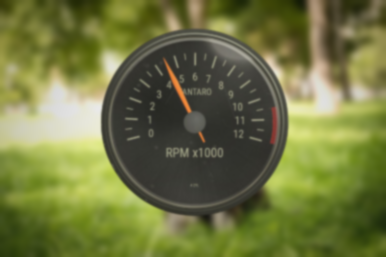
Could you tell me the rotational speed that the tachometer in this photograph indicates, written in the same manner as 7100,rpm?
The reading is 4500,rpm
